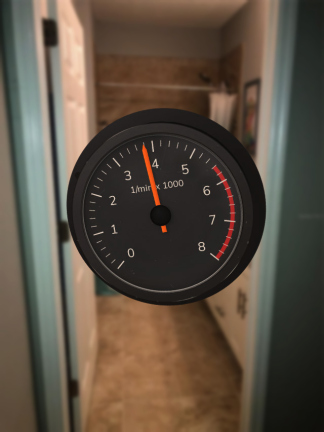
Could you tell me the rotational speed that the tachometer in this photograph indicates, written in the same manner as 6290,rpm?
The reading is 3800,rpm
